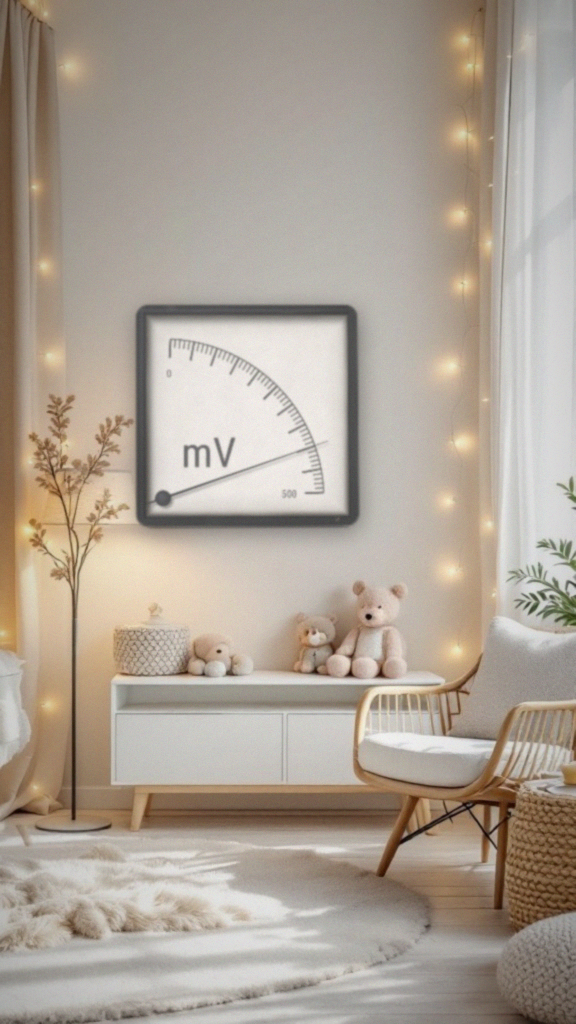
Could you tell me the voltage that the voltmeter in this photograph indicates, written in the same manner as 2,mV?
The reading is 400,mV
